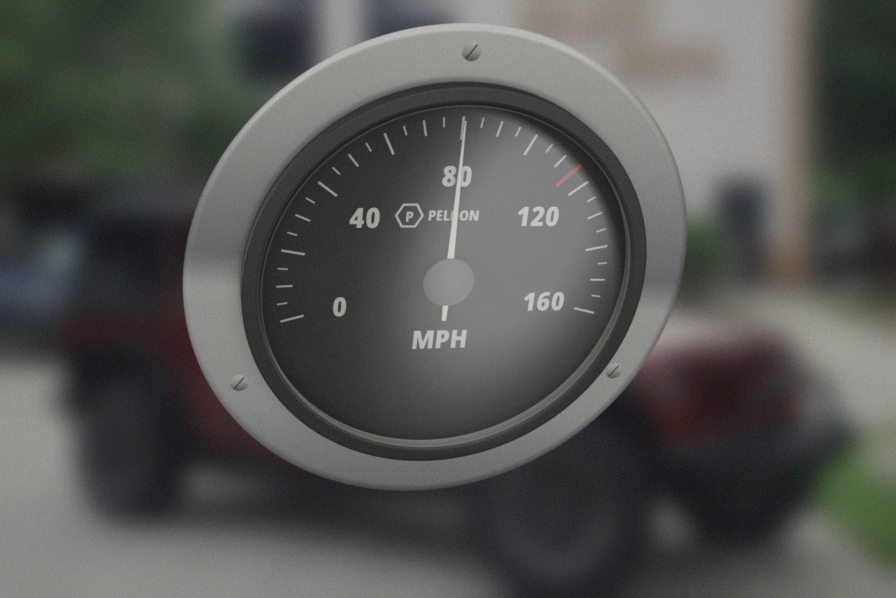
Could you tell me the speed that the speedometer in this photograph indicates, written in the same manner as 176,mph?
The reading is 80,mph
